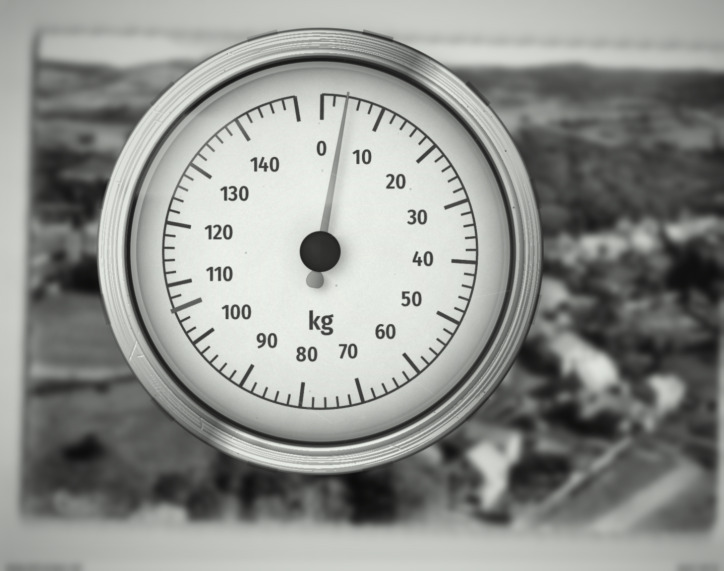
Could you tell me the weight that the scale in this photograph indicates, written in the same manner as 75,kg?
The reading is 4,kg
